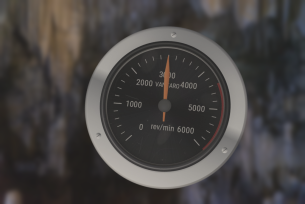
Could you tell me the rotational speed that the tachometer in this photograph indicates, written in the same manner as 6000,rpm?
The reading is 3000,rpm
